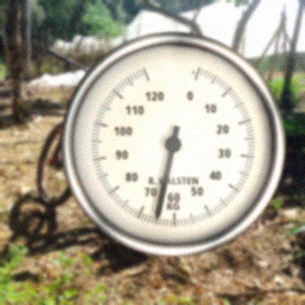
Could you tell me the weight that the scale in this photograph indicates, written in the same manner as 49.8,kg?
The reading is 65,kg
